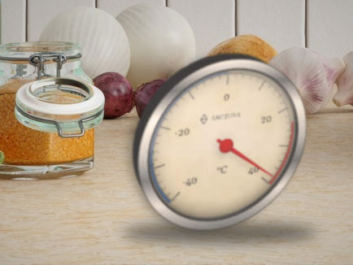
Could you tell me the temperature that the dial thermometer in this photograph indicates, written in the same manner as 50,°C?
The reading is 38,°C
